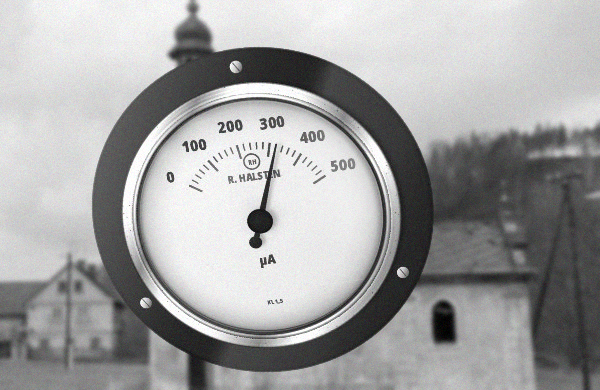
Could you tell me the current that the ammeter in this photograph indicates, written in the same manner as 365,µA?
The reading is 320,µA
